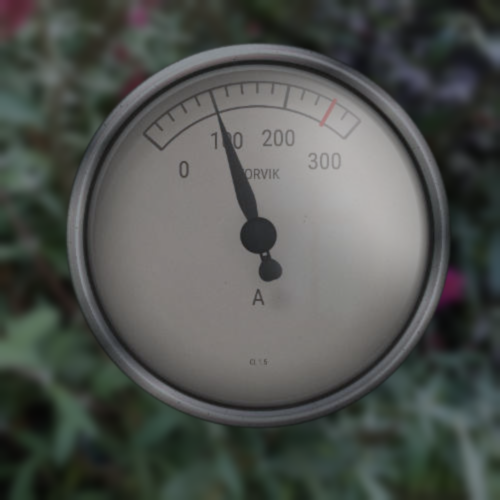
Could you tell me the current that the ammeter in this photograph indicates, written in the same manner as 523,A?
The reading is 100,A
